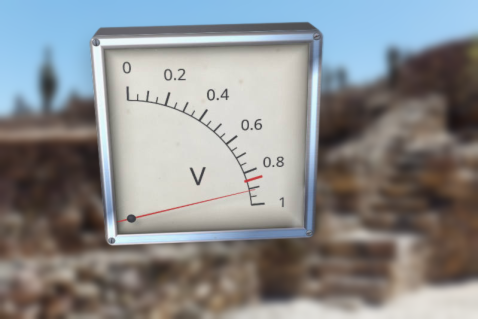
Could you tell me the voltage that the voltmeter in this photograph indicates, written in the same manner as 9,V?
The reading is 0.9,V
